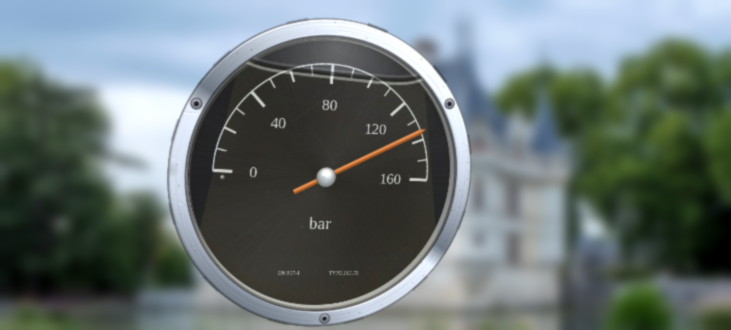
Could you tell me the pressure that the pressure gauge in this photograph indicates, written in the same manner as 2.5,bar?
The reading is 135,bar
